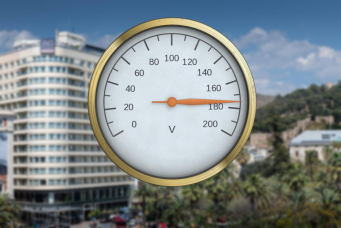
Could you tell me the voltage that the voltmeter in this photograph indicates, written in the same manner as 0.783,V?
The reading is 175,V
